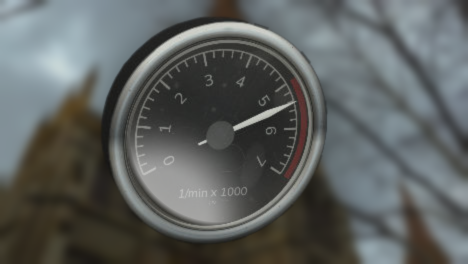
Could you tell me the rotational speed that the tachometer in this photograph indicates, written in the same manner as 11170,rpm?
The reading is 5400,rpm
